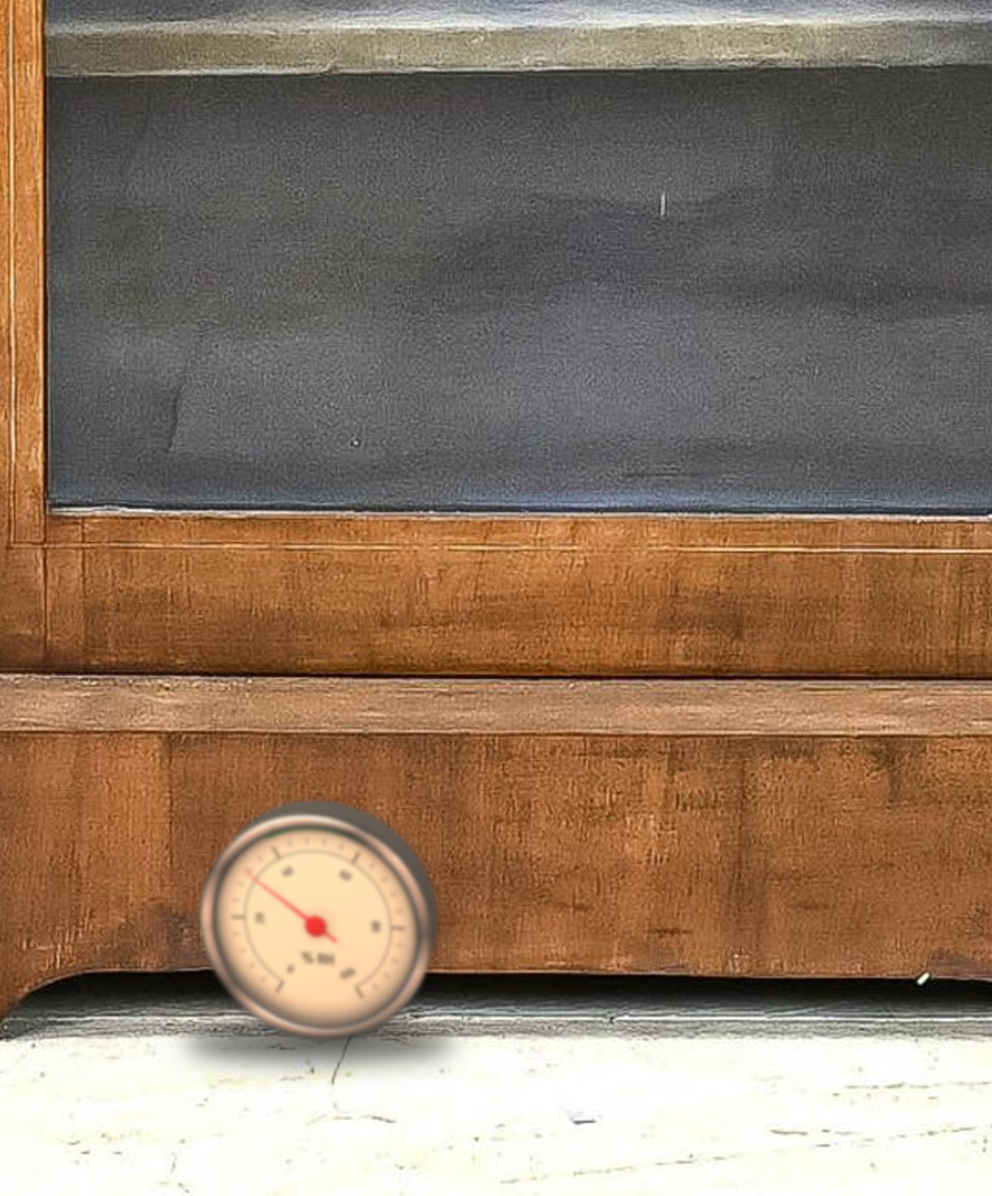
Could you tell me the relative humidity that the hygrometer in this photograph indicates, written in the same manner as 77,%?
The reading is 32,%
